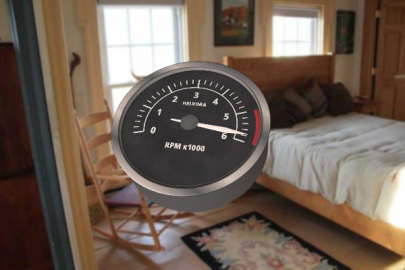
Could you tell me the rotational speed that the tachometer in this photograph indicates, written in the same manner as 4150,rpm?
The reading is 5800,rpm
